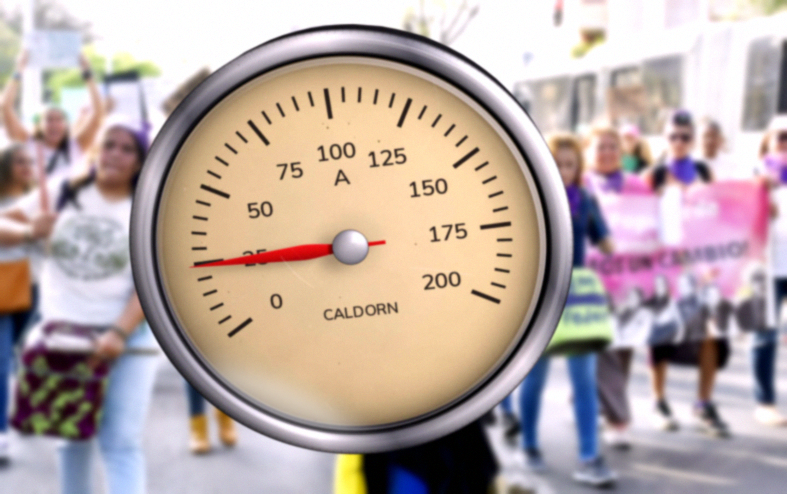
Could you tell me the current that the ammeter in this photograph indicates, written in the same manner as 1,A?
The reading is 25,A
